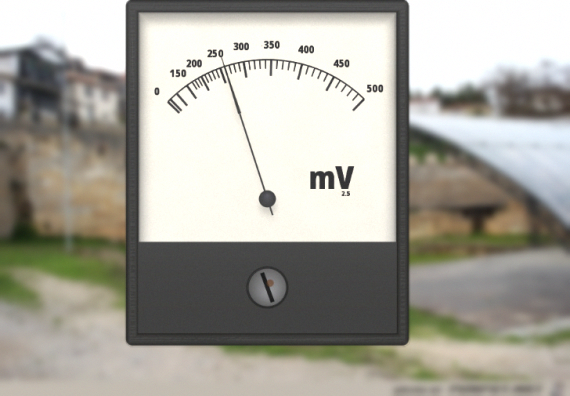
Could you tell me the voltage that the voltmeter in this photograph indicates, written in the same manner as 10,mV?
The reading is 260,mV
